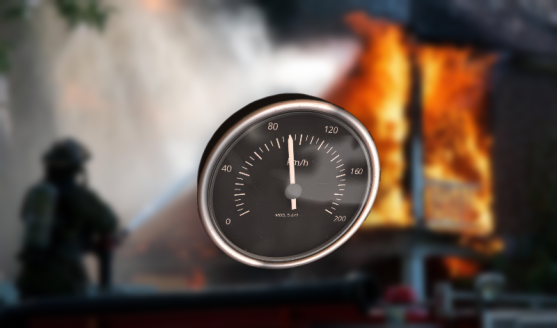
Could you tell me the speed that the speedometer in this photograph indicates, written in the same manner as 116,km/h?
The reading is 90,km/h
